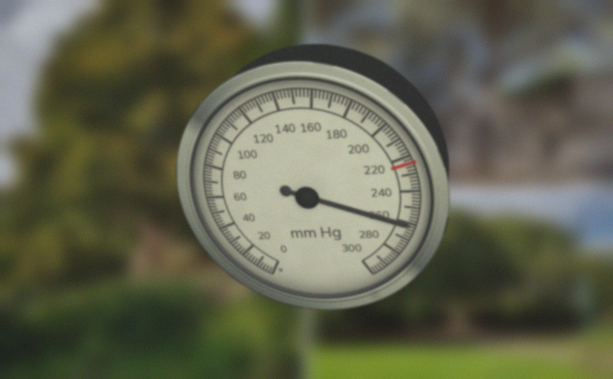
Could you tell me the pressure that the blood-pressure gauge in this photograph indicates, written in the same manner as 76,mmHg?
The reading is 260,mmHg
